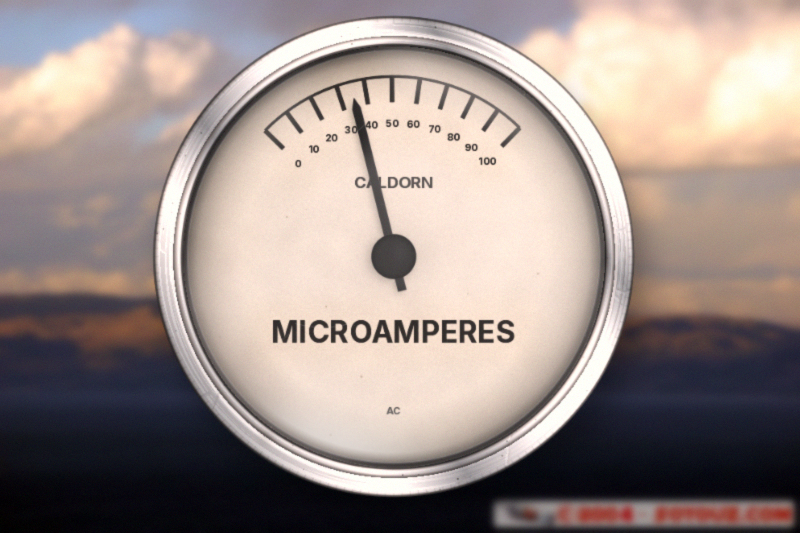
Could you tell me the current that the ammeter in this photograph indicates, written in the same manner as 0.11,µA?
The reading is 35,µA
